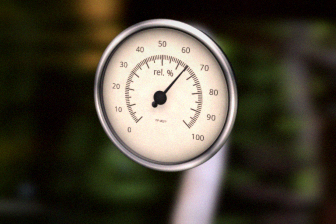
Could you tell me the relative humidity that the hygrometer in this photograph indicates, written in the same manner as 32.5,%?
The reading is 65,%
